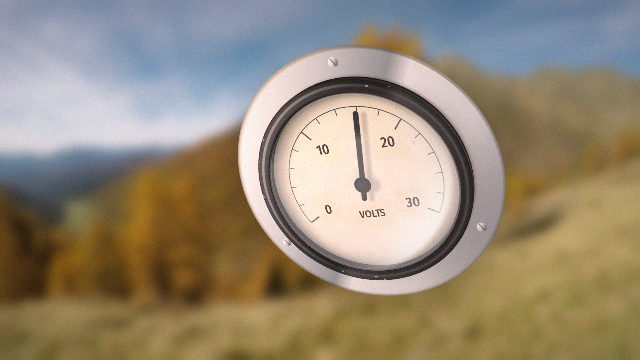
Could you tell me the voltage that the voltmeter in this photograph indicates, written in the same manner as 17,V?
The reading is 16,V
